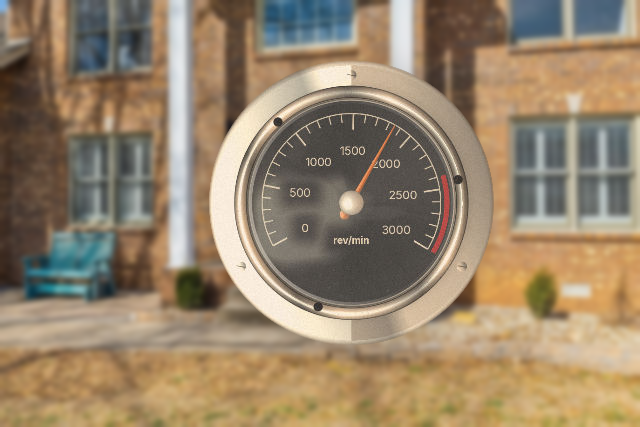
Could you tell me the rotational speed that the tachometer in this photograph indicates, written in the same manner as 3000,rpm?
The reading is 1850,rpm
